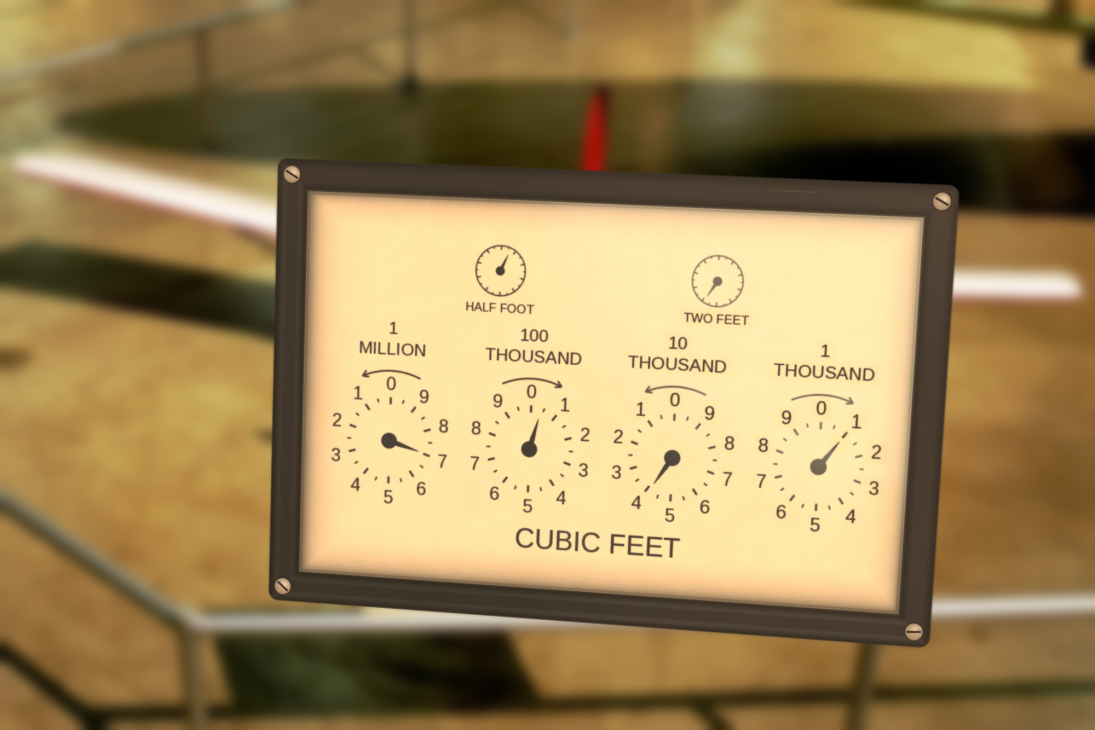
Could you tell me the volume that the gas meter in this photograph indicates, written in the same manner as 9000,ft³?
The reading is 704100,ft³
